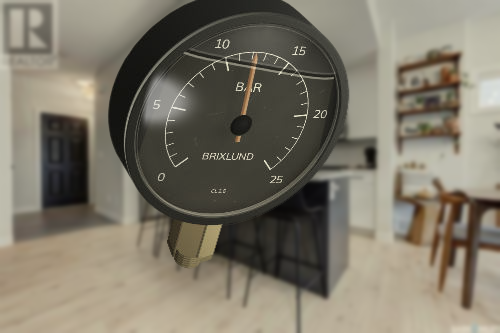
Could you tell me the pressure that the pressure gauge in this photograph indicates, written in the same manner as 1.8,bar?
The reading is 12,bar
